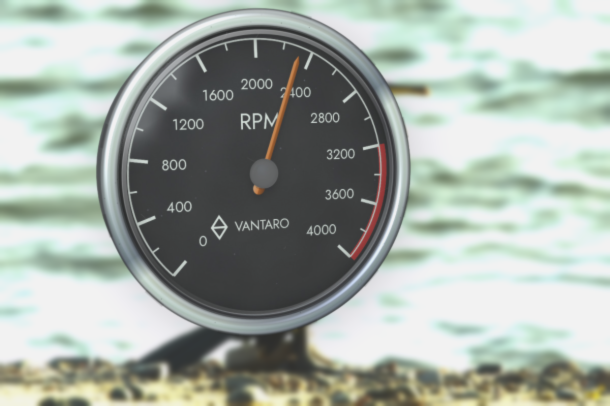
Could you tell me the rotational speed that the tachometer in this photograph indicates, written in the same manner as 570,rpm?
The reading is 2300,rpm
